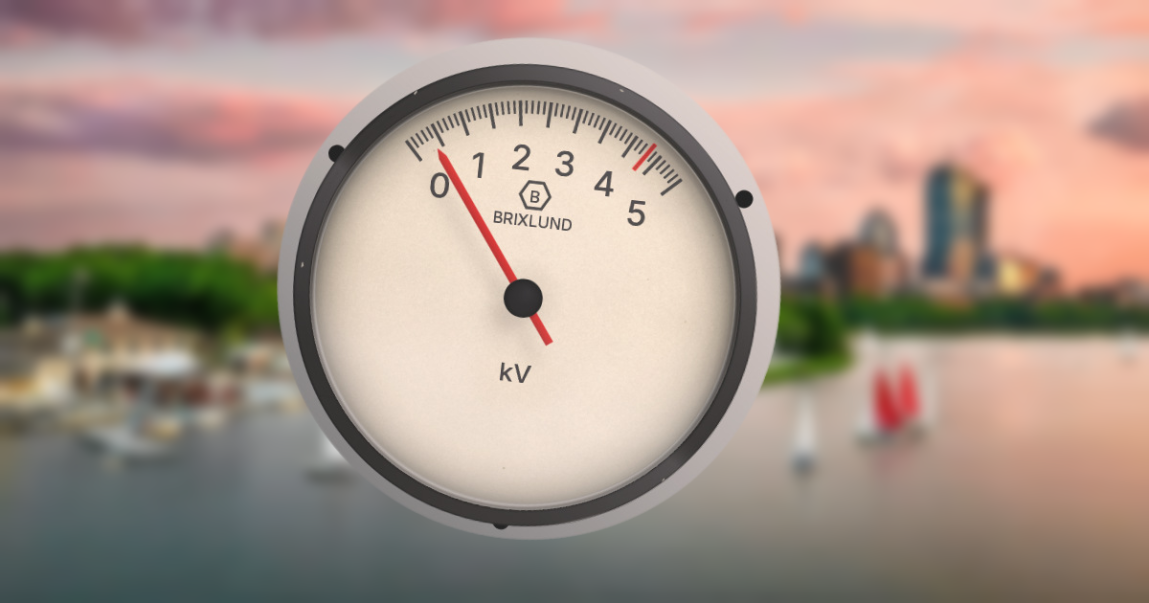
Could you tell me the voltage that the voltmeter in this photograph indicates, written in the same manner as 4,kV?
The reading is 0.4,kV
